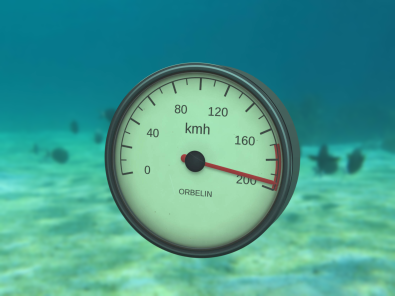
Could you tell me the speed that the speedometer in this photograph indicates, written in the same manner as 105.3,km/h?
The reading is 195,km/h
